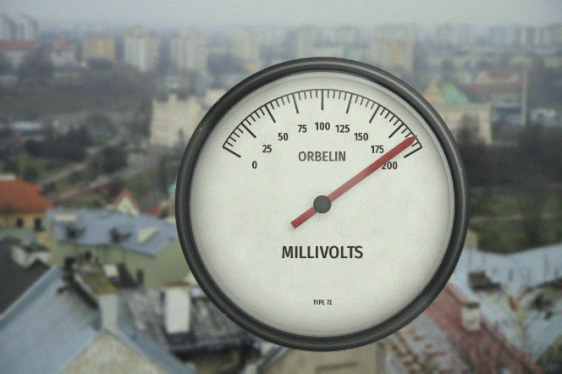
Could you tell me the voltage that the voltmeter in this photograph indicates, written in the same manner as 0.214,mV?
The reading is 190,mV
